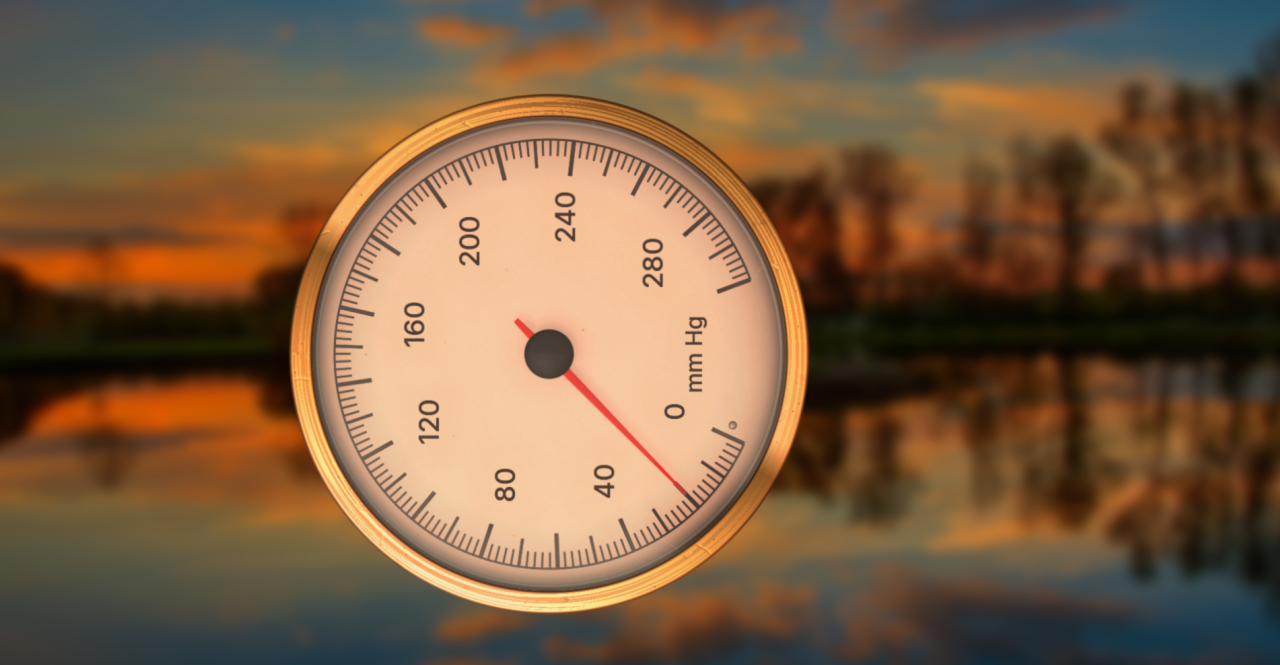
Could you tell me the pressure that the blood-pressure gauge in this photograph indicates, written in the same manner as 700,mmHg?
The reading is 20,mmHg
